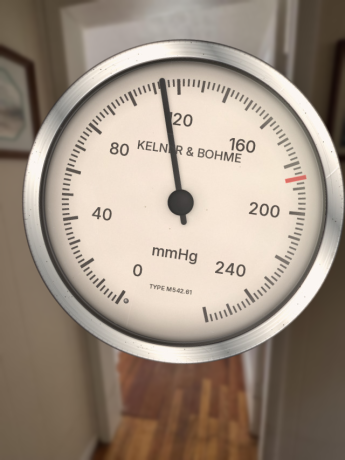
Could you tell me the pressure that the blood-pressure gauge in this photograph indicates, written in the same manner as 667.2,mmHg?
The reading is 114,mmHg
